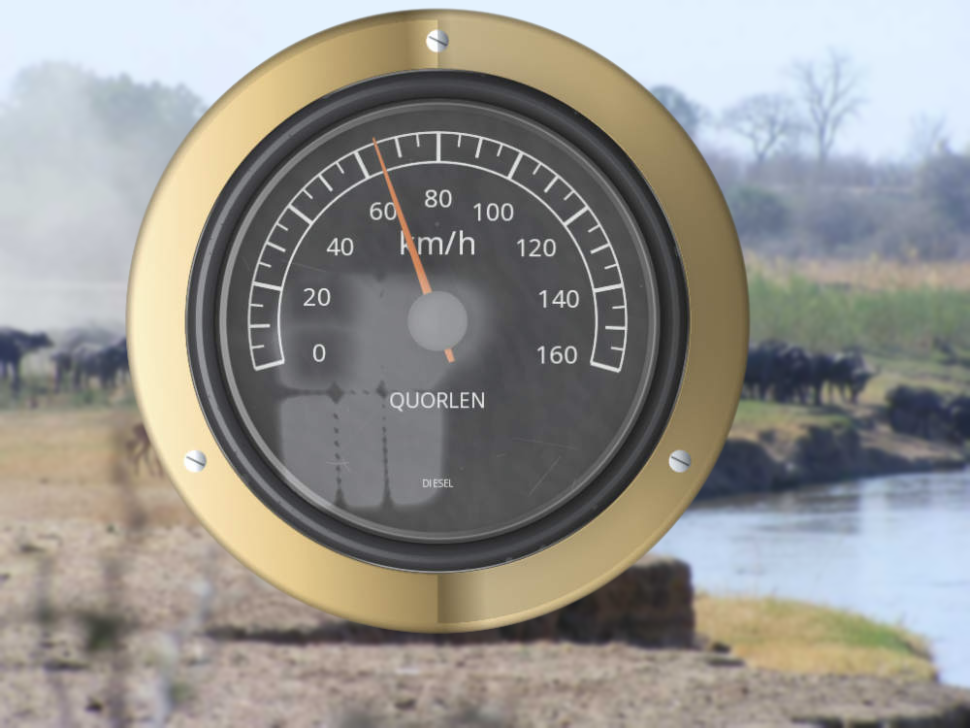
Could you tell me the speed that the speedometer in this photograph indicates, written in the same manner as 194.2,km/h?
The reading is 65,km/h
